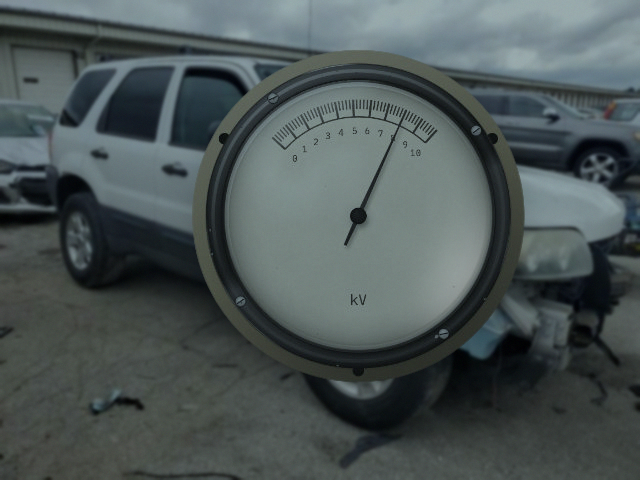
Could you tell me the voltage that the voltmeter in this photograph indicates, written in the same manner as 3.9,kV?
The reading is 8,kV
